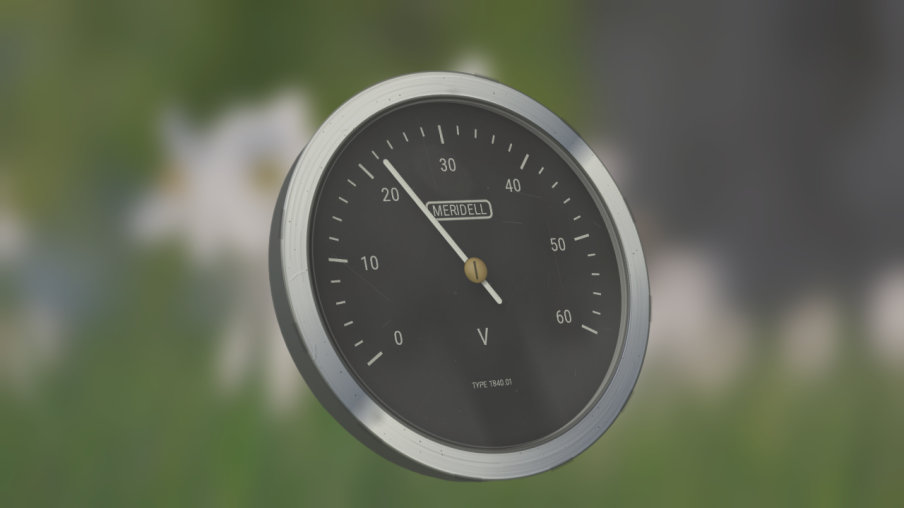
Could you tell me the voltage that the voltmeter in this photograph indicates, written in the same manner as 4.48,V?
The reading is 22,V
